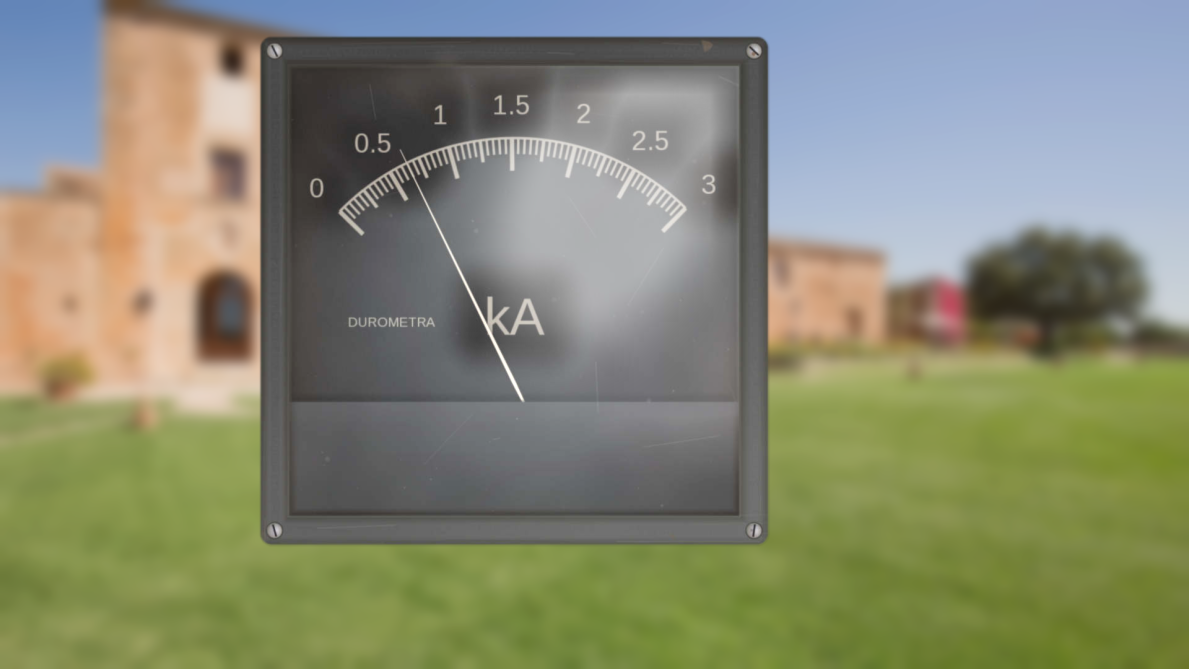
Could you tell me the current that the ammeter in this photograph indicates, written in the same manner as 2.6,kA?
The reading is 0.65,kA
